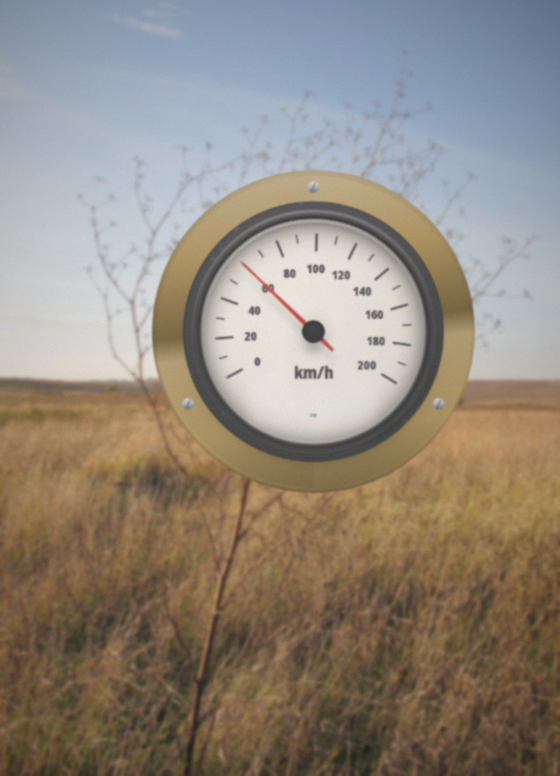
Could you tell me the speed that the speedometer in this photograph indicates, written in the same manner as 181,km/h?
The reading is 60,km/h
